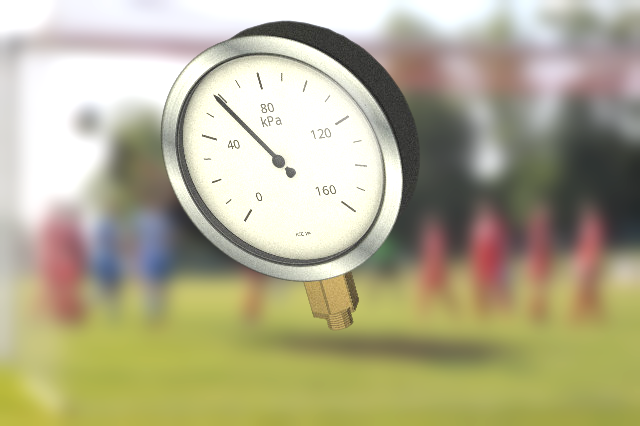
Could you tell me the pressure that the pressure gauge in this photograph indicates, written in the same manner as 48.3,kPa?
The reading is 60,kPa
